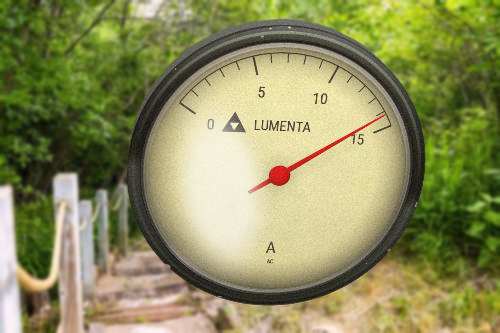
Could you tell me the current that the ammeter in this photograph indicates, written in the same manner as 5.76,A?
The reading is 14,A
